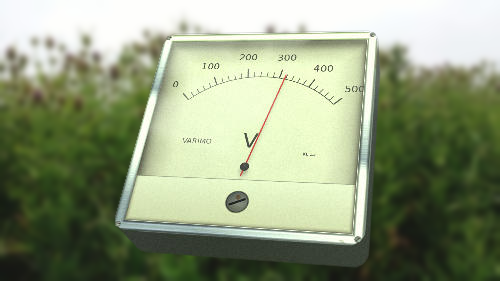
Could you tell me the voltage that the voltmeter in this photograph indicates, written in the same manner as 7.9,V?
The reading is 320,V
